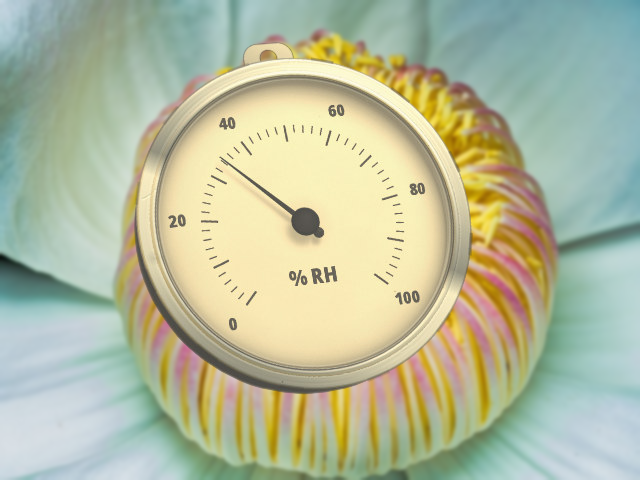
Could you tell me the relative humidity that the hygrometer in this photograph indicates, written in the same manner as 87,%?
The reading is 34,%
